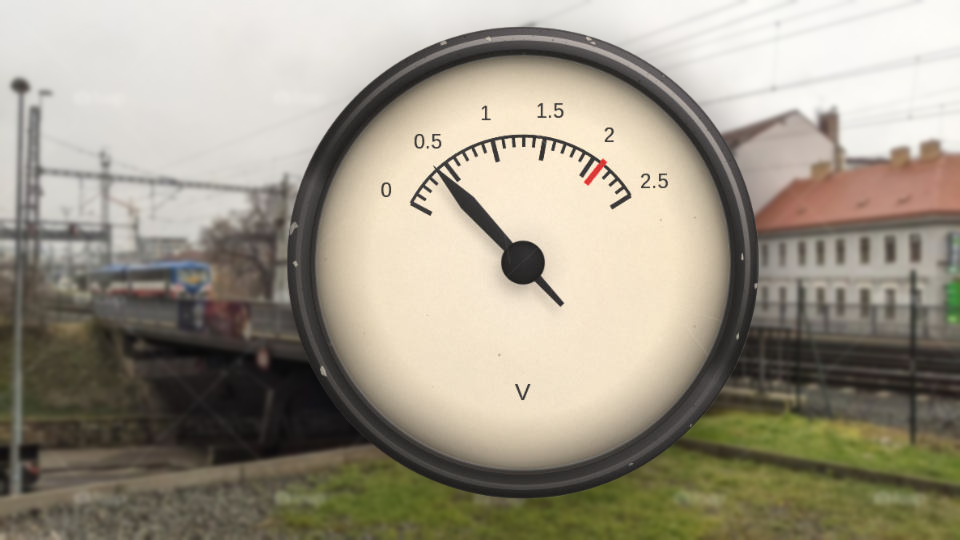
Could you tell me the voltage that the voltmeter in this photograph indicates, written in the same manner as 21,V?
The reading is 0.4,V
